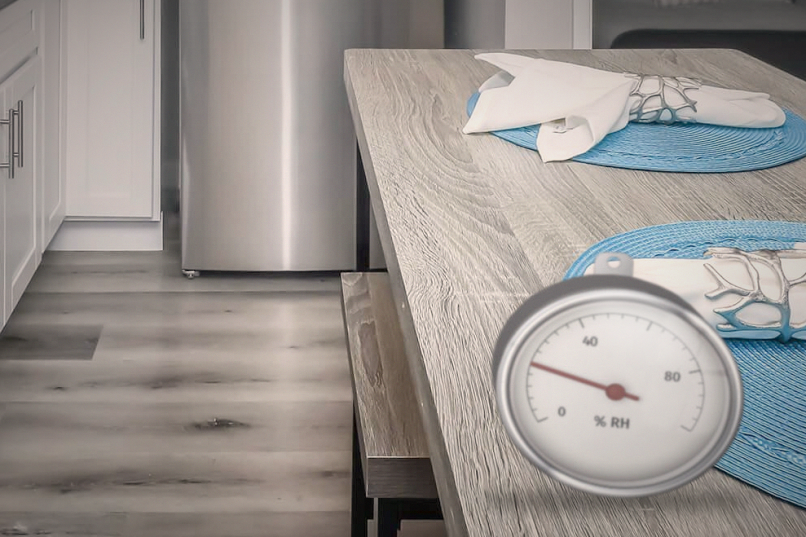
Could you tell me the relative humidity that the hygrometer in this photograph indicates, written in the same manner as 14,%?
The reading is 20,%
